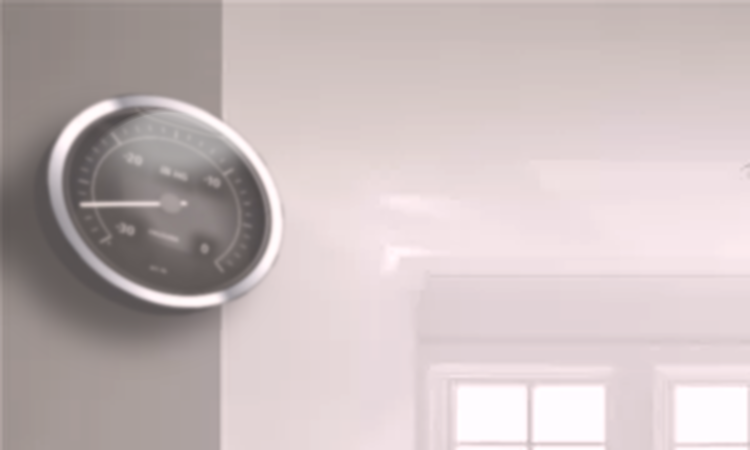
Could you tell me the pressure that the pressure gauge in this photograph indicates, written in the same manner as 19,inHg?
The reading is -27,inHg
